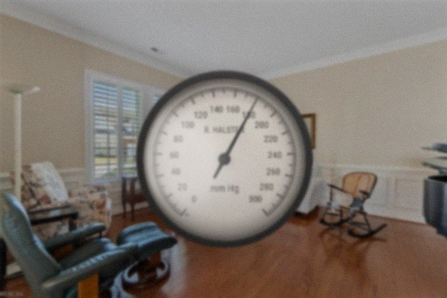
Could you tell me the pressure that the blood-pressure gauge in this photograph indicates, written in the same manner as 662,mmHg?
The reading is 180,mmHg
